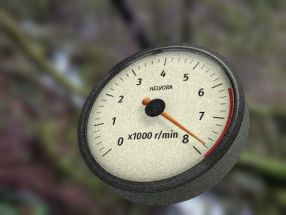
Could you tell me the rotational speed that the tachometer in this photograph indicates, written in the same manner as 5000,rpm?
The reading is 7800,rpm
